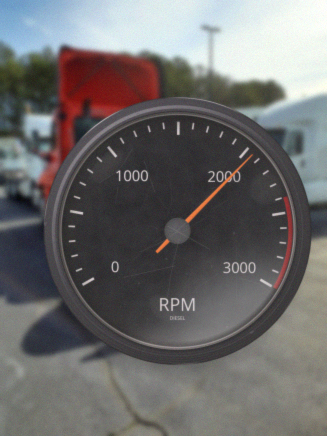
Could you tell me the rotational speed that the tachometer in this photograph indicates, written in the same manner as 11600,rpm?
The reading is 2050,rpm
